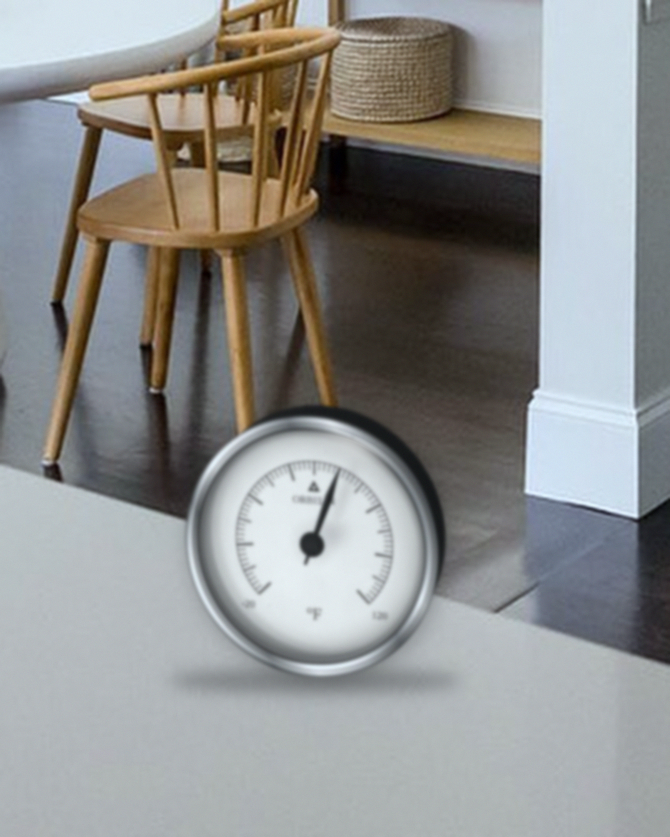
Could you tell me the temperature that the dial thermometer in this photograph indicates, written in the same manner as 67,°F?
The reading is 60,°F
